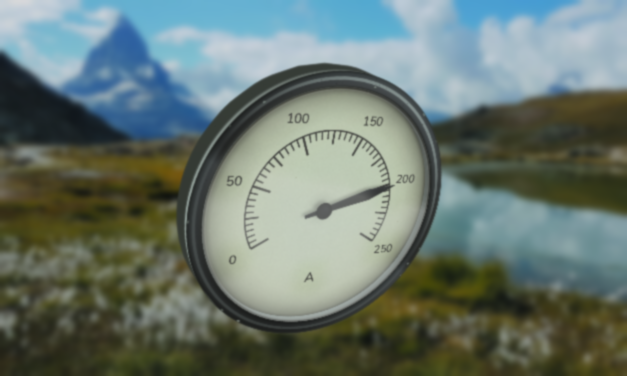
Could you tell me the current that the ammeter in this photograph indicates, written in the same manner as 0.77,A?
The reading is 200,A
